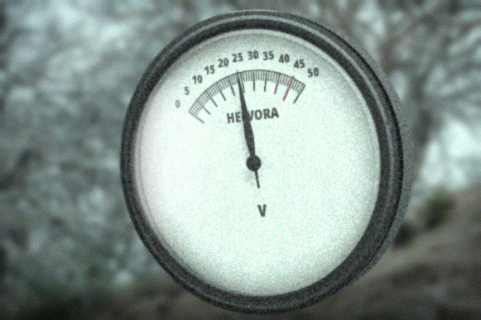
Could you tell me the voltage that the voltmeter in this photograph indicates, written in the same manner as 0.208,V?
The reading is 25,V
